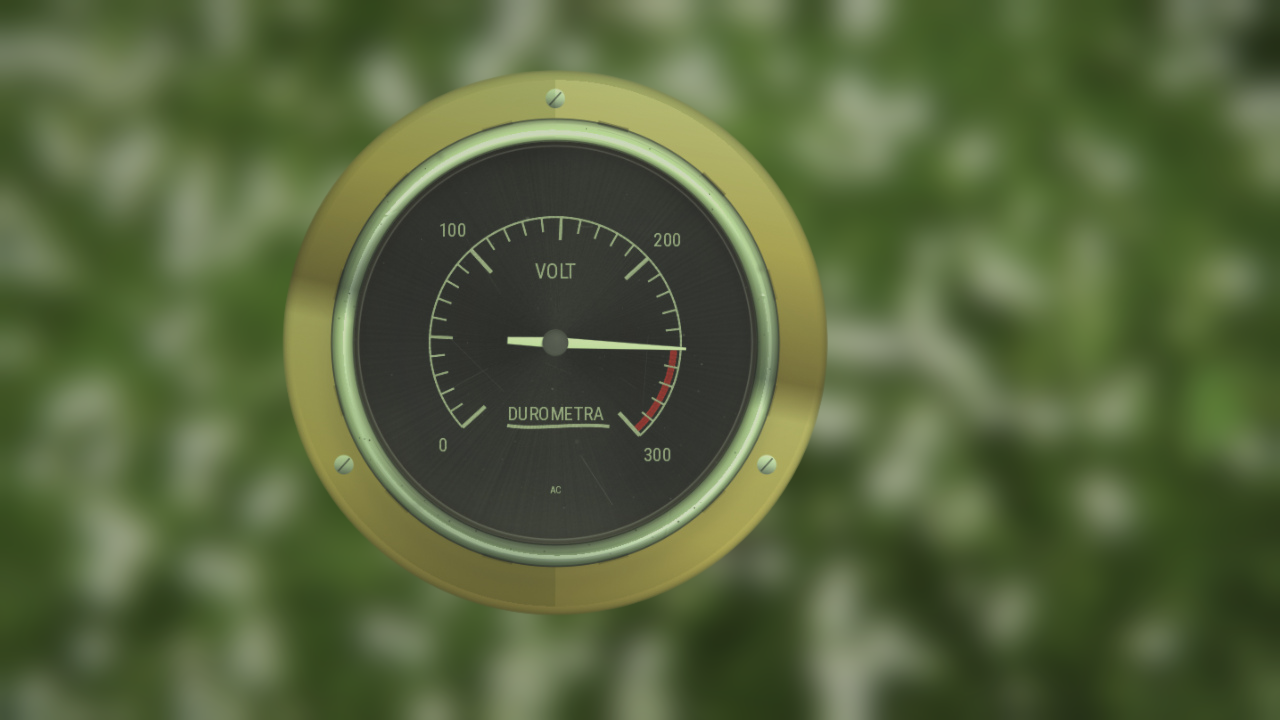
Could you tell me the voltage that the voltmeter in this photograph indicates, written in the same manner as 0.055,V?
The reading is 250,V
